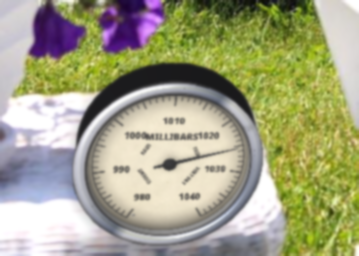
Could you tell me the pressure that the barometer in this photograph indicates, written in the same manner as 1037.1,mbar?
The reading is 1025,mbar
